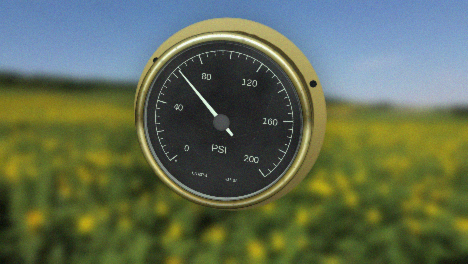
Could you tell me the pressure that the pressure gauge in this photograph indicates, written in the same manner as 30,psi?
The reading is 65,psi
